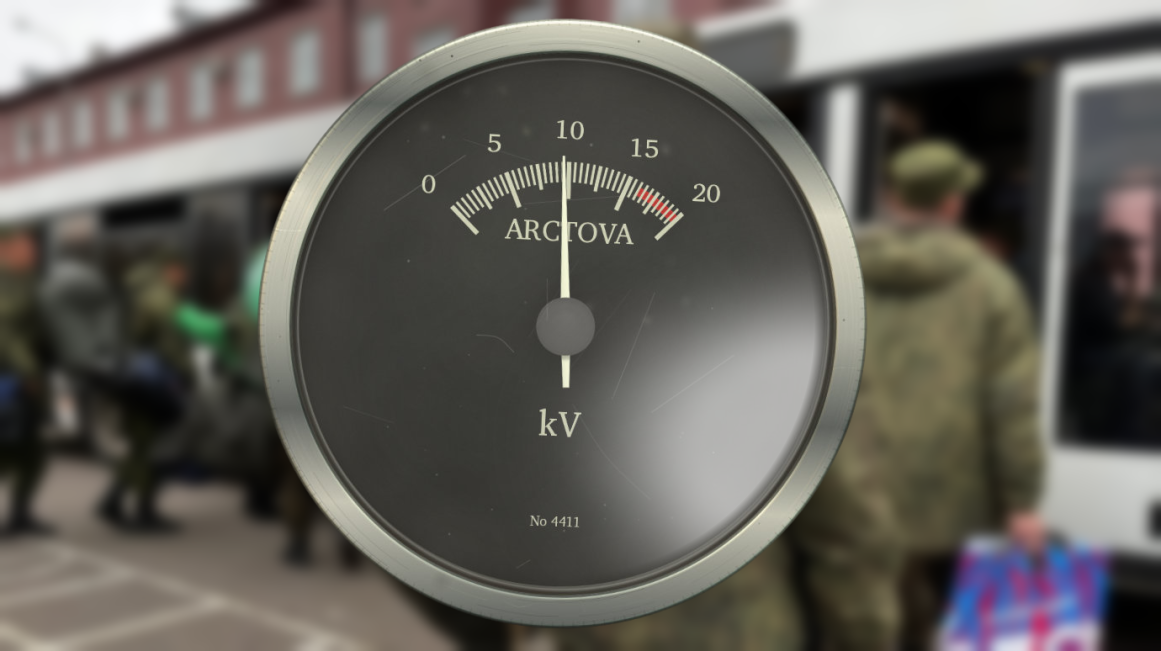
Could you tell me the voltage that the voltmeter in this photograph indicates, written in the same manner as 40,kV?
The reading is 9.5,kV
